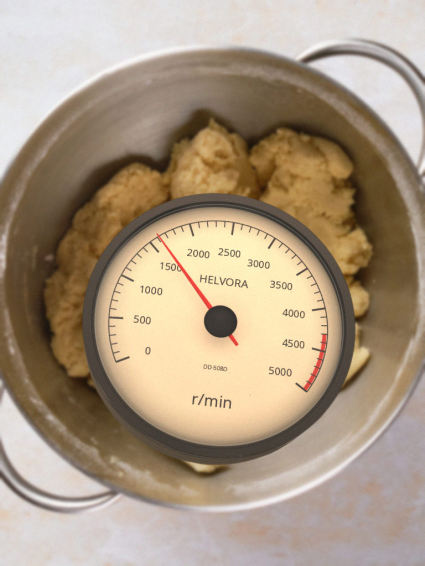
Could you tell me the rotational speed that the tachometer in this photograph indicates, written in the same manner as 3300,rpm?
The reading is 1600,rpm
